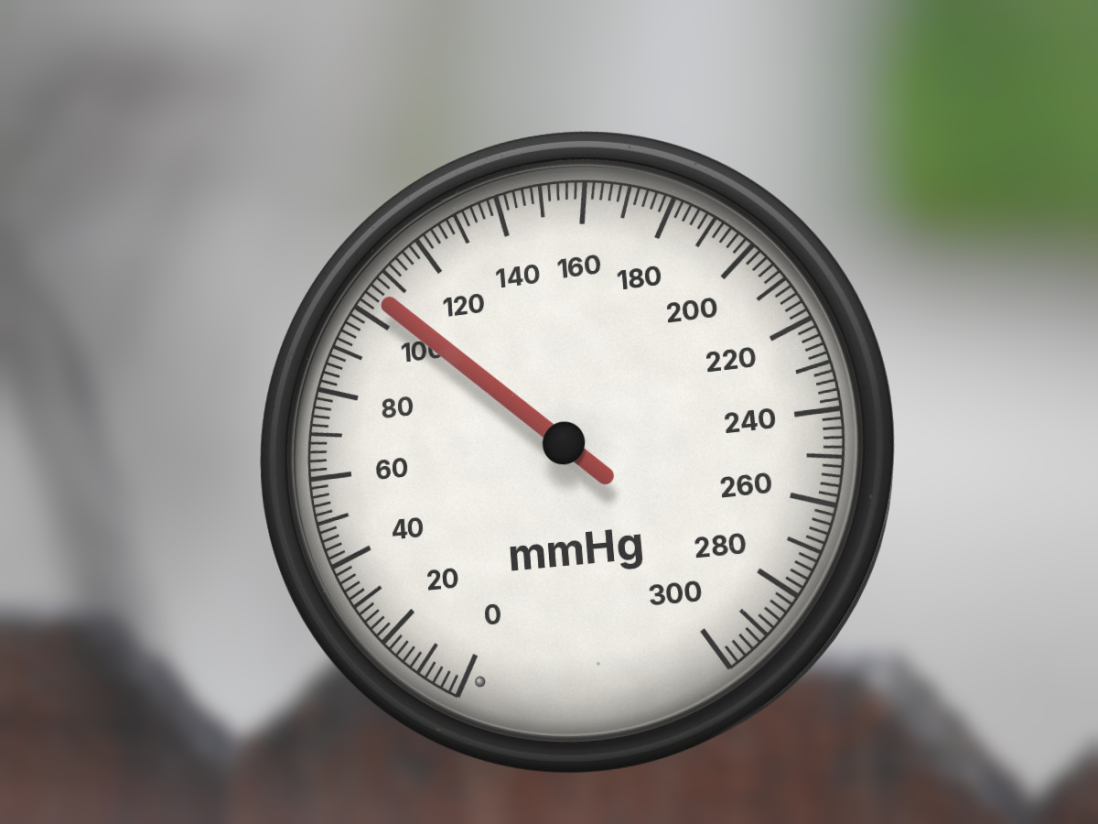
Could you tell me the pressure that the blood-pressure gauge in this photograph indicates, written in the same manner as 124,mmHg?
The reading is 105,mmHg
